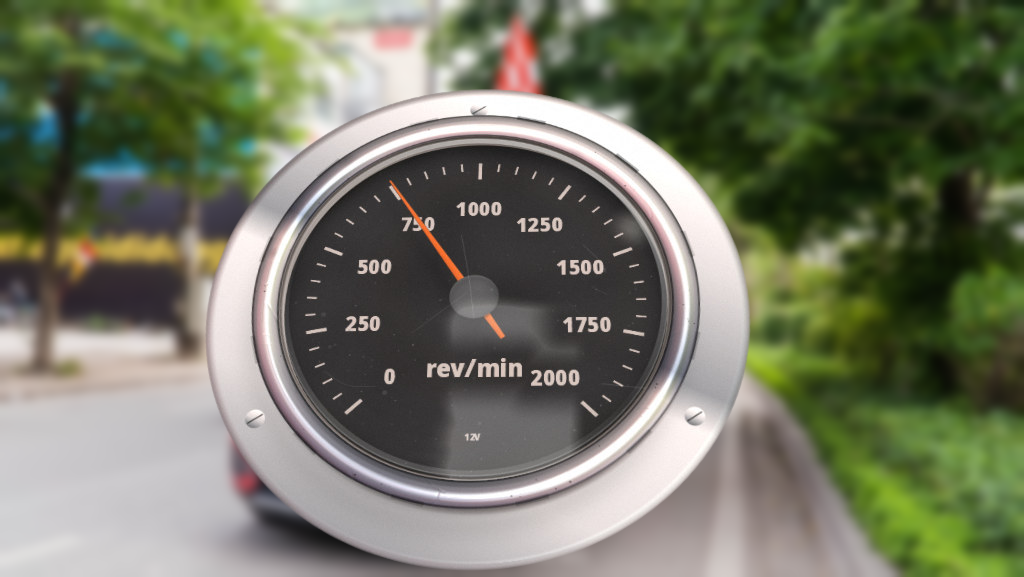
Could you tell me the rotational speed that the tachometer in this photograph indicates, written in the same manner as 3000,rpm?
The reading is 750,rpm
